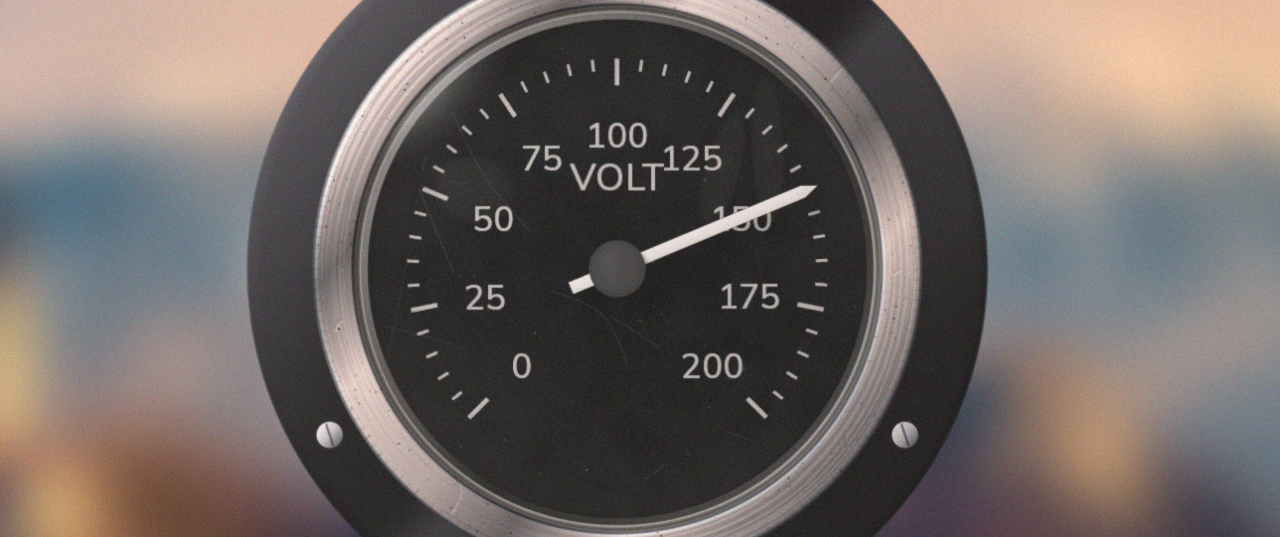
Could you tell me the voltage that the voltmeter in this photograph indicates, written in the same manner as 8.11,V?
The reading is 150,V
